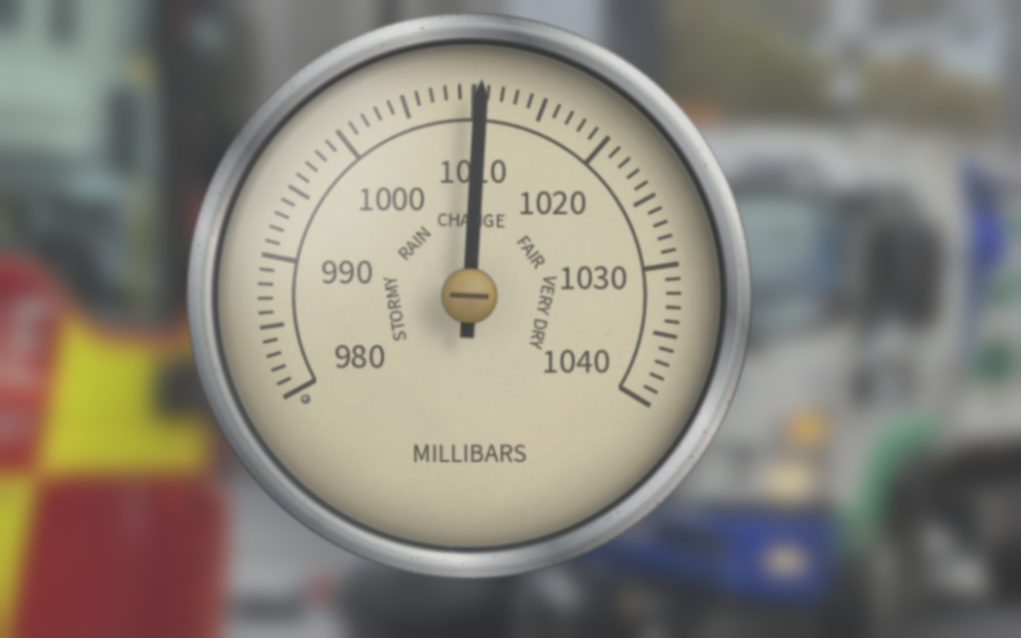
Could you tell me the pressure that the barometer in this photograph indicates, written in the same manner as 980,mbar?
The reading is 1010.5,mbar
